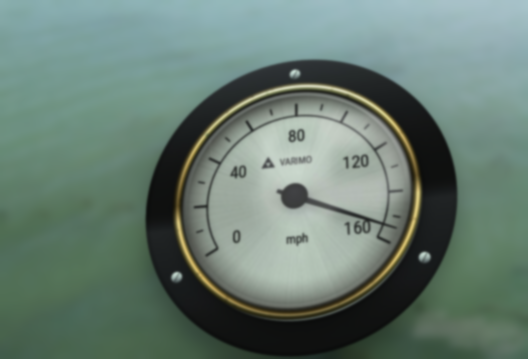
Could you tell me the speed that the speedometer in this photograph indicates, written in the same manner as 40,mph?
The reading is 155,mph
